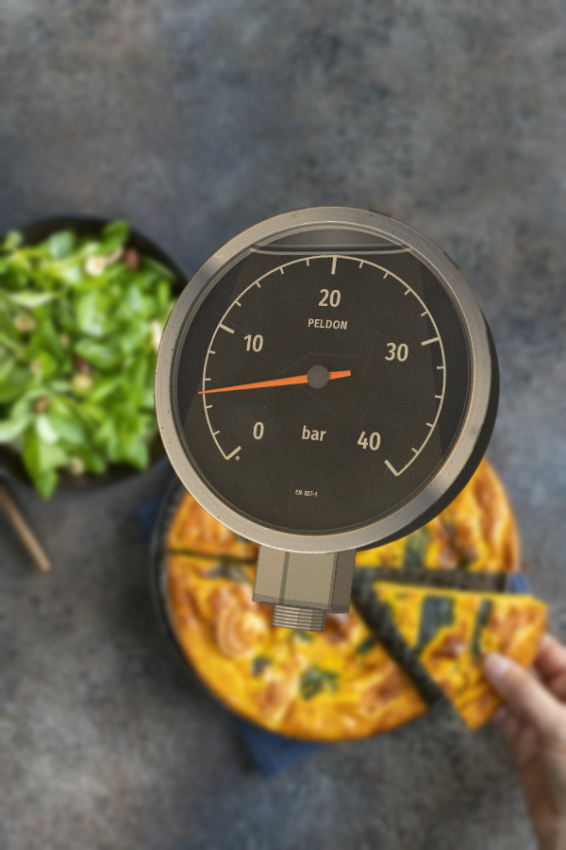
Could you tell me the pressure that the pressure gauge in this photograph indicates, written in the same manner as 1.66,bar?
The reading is 5,bar
